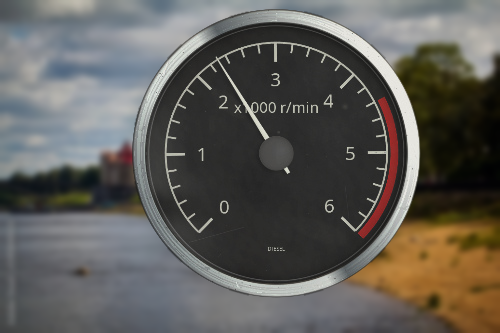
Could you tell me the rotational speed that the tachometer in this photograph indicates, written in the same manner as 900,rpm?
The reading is 2300,rpm
